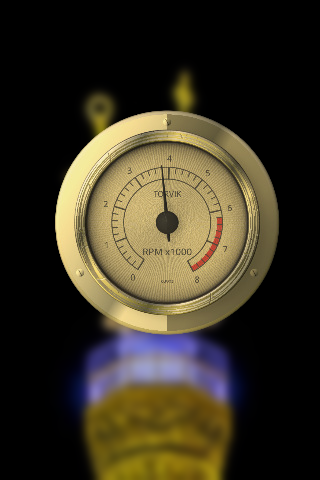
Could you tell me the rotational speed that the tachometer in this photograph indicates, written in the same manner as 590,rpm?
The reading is 3800,rpm
